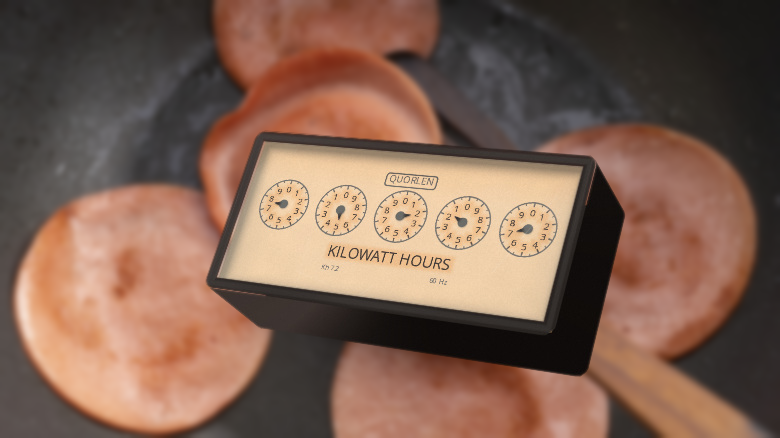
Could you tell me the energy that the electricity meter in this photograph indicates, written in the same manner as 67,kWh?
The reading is 75217,kWh
